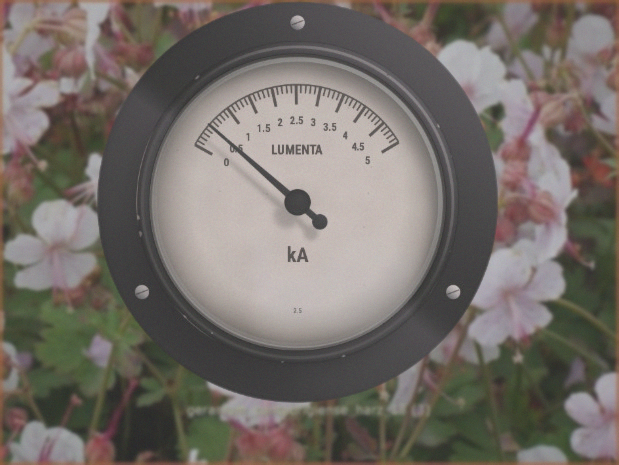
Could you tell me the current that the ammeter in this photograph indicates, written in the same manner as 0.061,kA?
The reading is 0.5,kA
